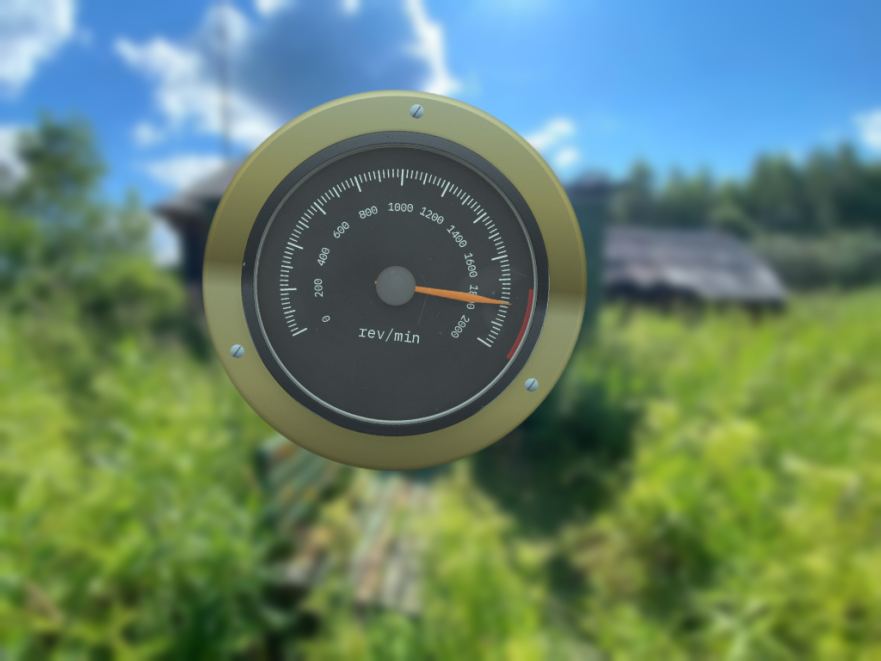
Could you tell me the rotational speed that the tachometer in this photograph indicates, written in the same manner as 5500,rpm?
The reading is 1800,rpm
